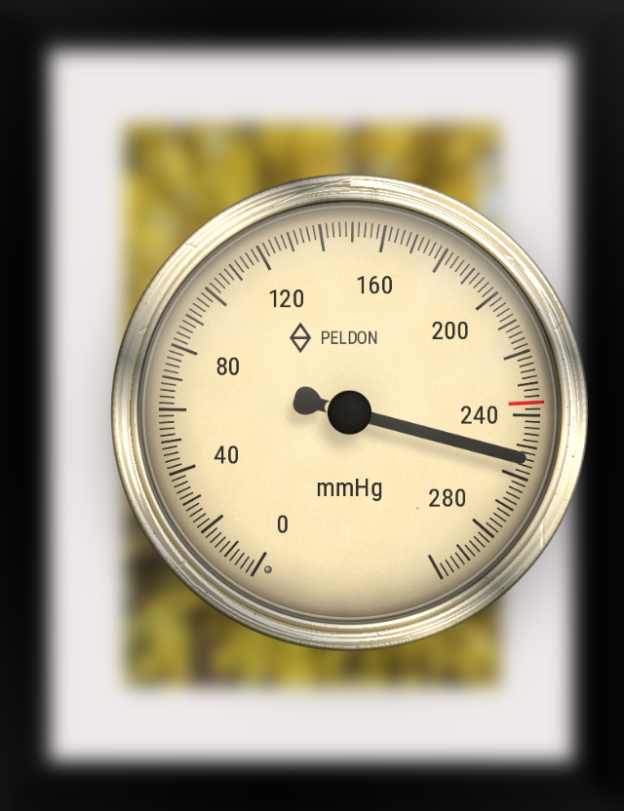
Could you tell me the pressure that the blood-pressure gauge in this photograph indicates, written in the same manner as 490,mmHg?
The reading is 254,mmHg
